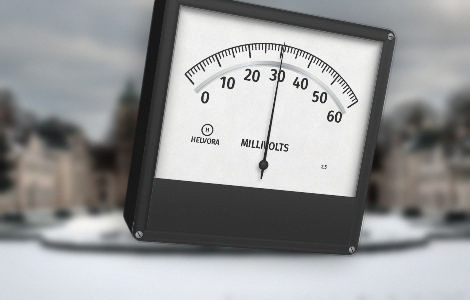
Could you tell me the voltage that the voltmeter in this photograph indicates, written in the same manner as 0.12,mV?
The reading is 30,mV
